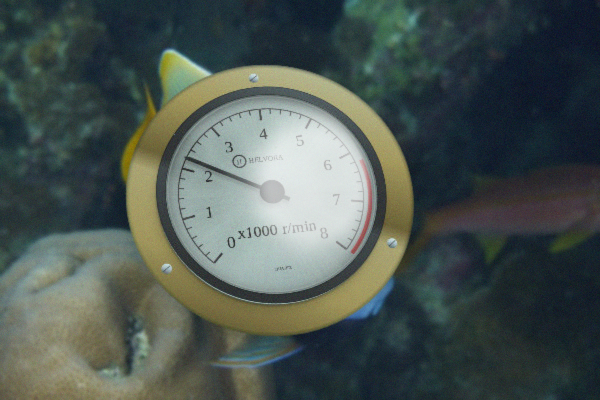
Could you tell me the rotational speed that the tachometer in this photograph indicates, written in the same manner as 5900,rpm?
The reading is 2200,rpm
